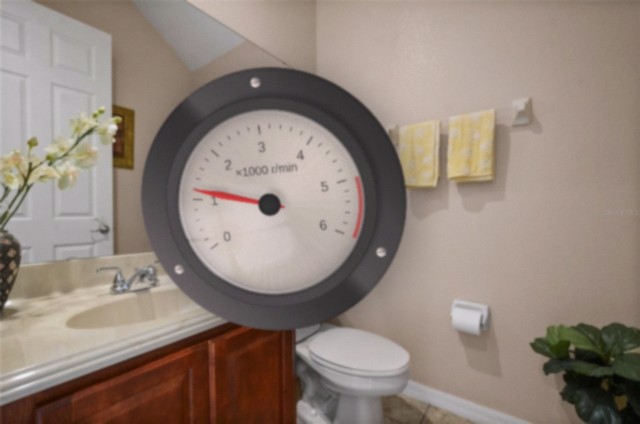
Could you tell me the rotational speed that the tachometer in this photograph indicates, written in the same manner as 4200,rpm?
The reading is 1200,rpm
